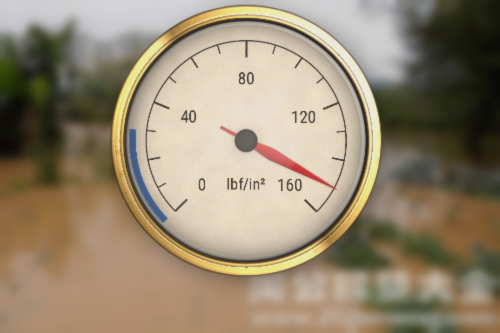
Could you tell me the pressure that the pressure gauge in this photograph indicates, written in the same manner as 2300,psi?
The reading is 150,psi
